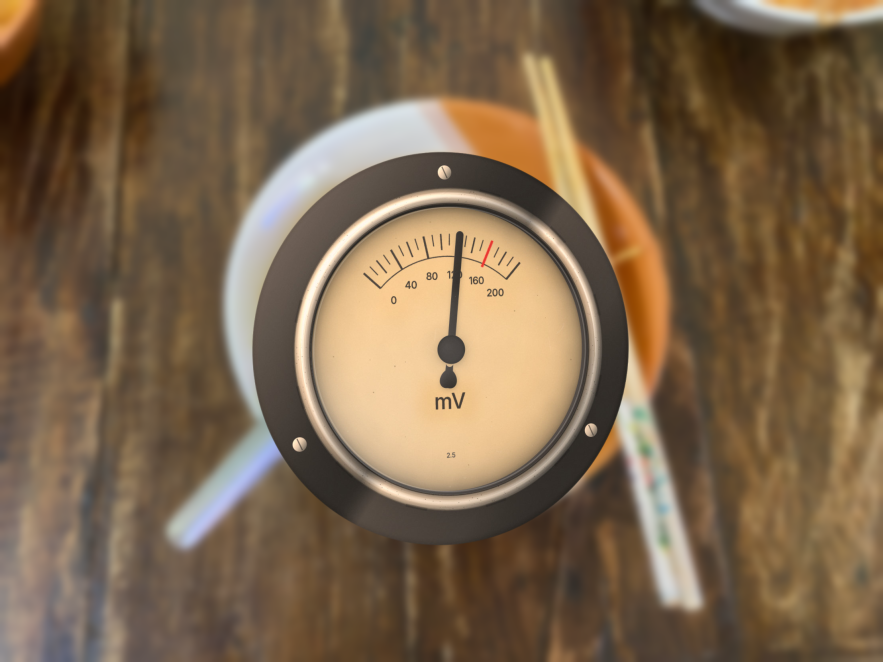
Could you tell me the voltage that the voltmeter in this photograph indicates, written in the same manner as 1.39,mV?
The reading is 120,mV
